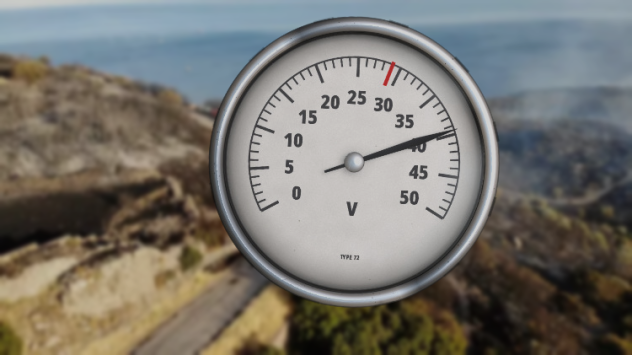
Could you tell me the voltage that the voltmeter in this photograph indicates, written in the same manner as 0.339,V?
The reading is 39.5,V
